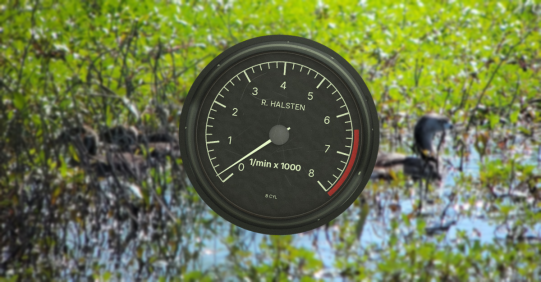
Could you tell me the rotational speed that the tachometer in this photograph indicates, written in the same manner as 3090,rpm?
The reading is 200,rpm
